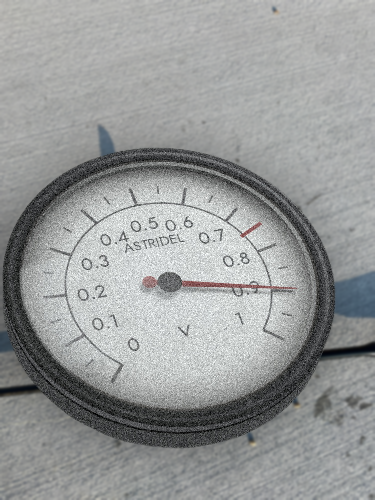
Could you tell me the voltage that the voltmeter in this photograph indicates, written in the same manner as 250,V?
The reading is 0.9,V
